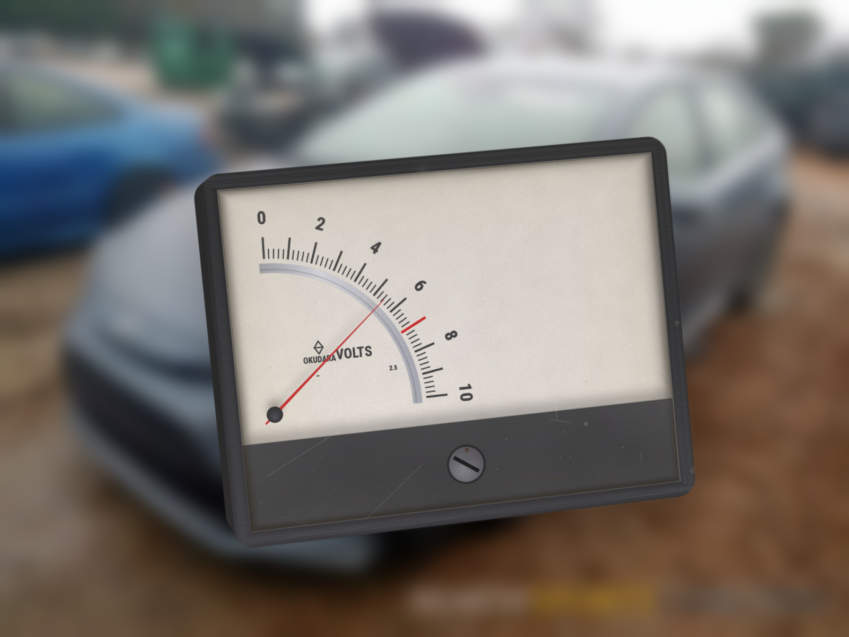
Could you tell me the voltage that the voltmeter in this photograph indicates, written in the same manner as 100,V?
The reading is 5.4,V
